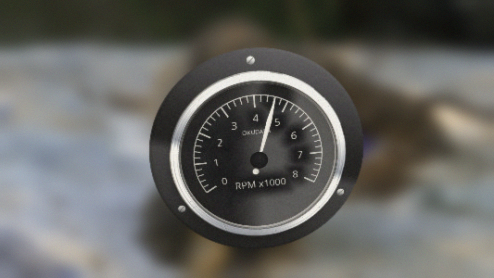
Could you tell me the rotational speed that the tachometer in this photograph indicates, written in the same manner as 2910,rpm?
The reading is 4600,rpm
